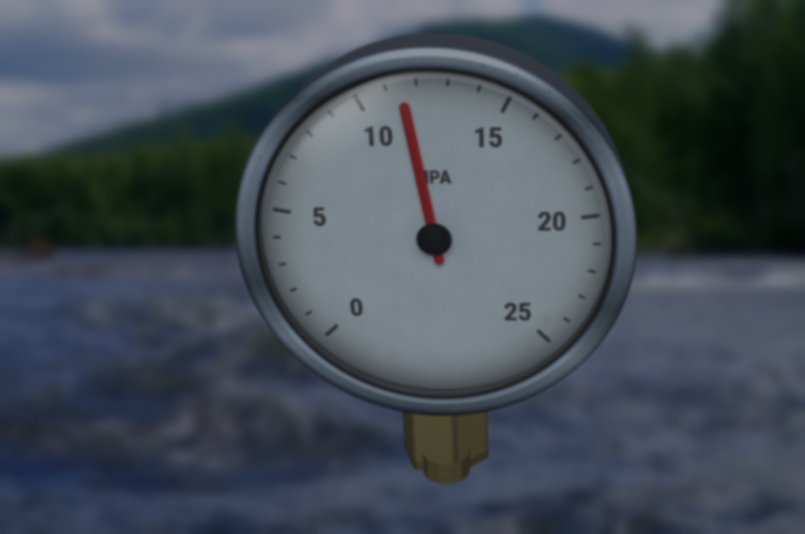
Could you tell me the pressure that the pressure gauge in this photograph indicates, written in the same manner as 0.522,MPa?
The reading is 11.5,MPa
